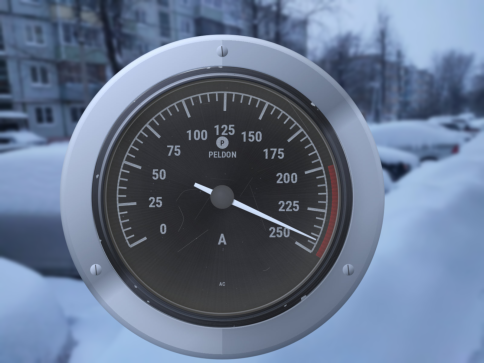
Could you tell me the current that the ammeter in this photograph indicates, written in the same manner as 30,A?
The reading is 242.5,A
